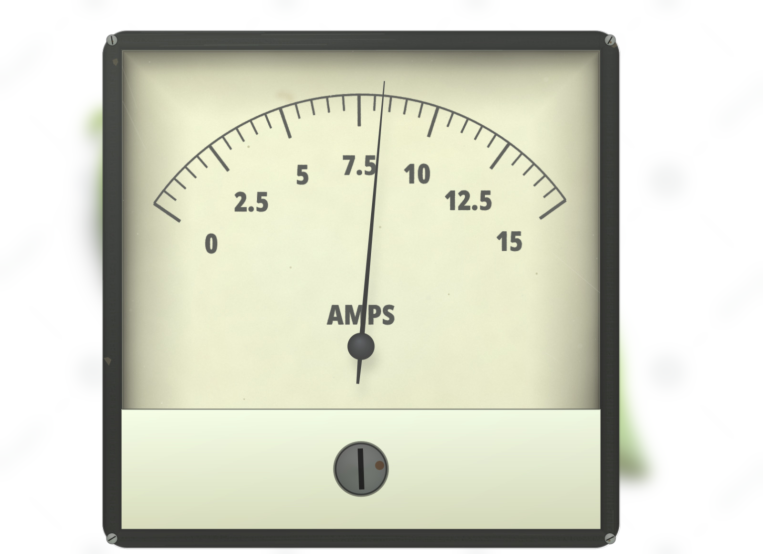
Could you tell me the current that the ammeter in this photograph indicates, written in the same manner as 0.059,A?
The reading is 8.25,A
